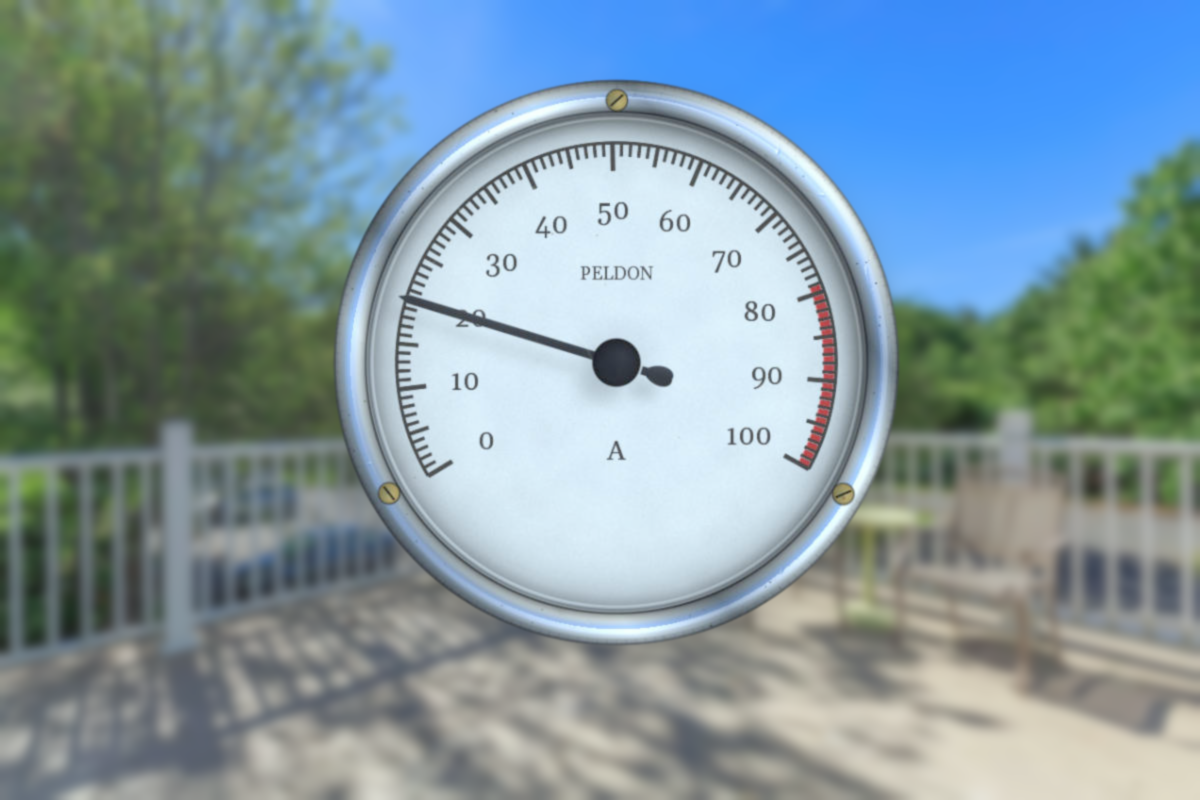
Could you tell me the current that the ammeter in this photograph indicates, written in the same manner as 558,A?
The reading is 20,A
